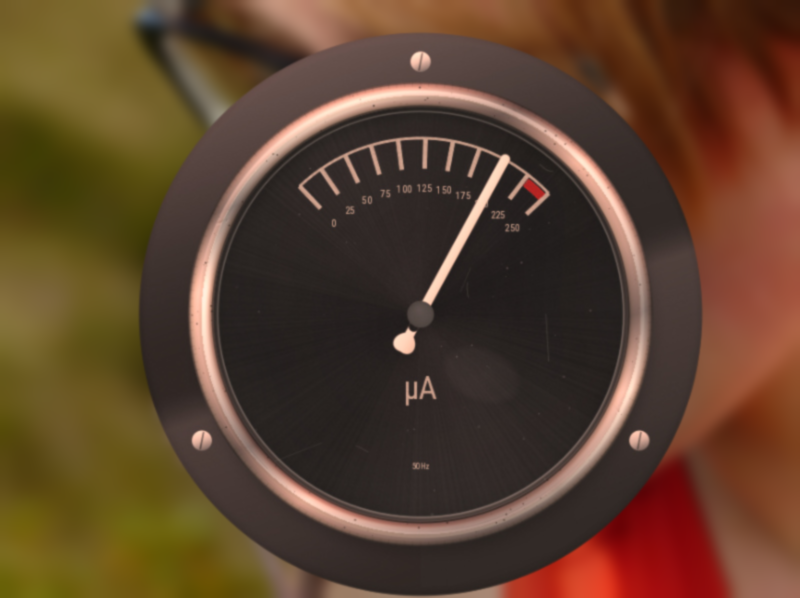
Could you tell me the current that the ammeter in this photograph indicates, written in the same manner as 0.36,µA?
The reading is 200,µA
